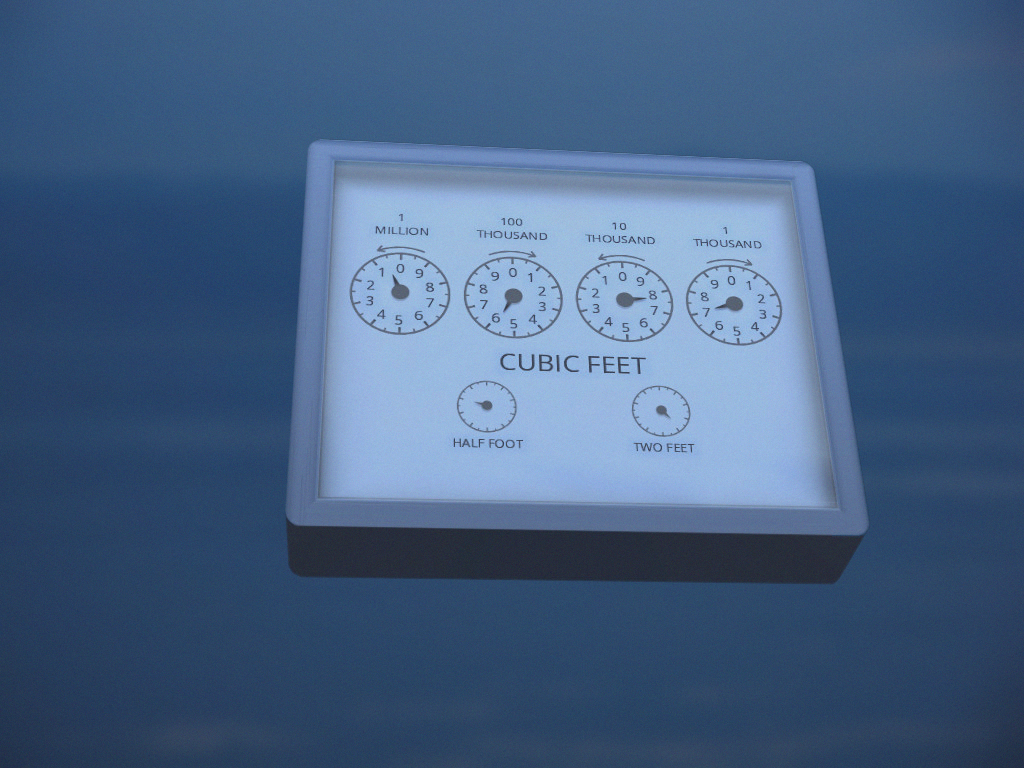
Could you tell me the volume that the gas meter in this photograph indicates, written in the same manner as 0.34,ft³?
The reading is 57700,ft³
